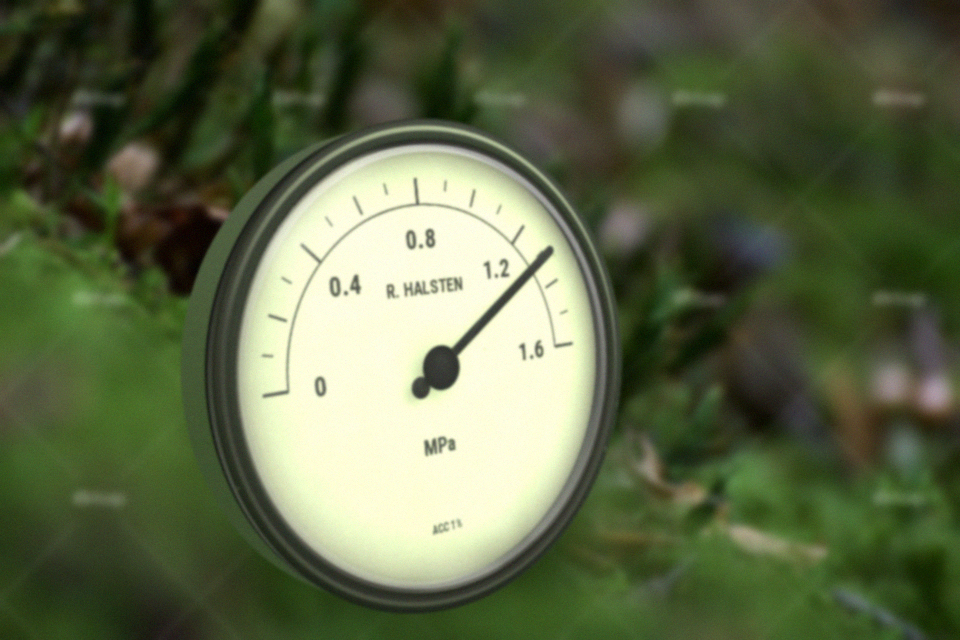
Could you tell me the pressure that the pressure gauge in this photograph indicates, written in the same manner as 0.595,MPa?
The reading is 1.3,MPa
